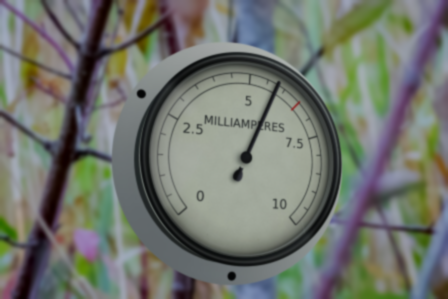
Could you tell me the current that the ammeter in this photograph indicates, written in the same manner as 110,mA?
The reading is 5.75,mA
